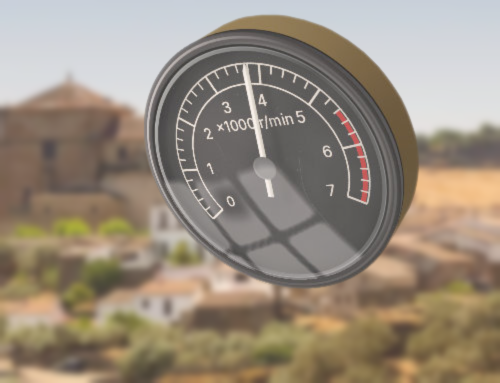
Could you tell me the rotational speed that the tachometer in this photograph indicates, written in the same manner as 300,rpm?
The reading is 3800,rpm
